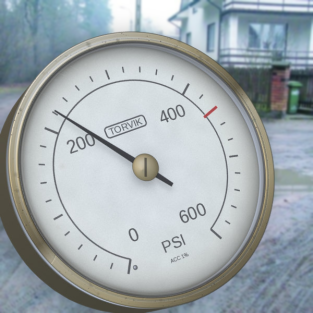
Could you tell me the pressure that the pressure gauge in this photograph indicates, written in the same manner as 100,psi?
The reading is 220,psi
